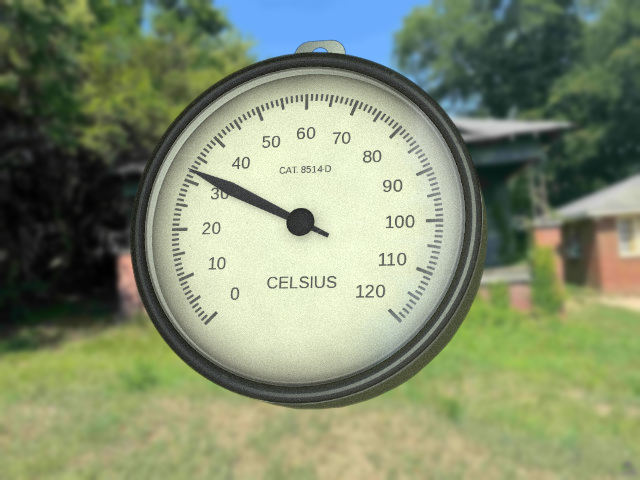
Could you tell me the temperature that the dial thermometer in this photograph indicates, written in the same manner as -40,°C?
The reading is 32,°C
